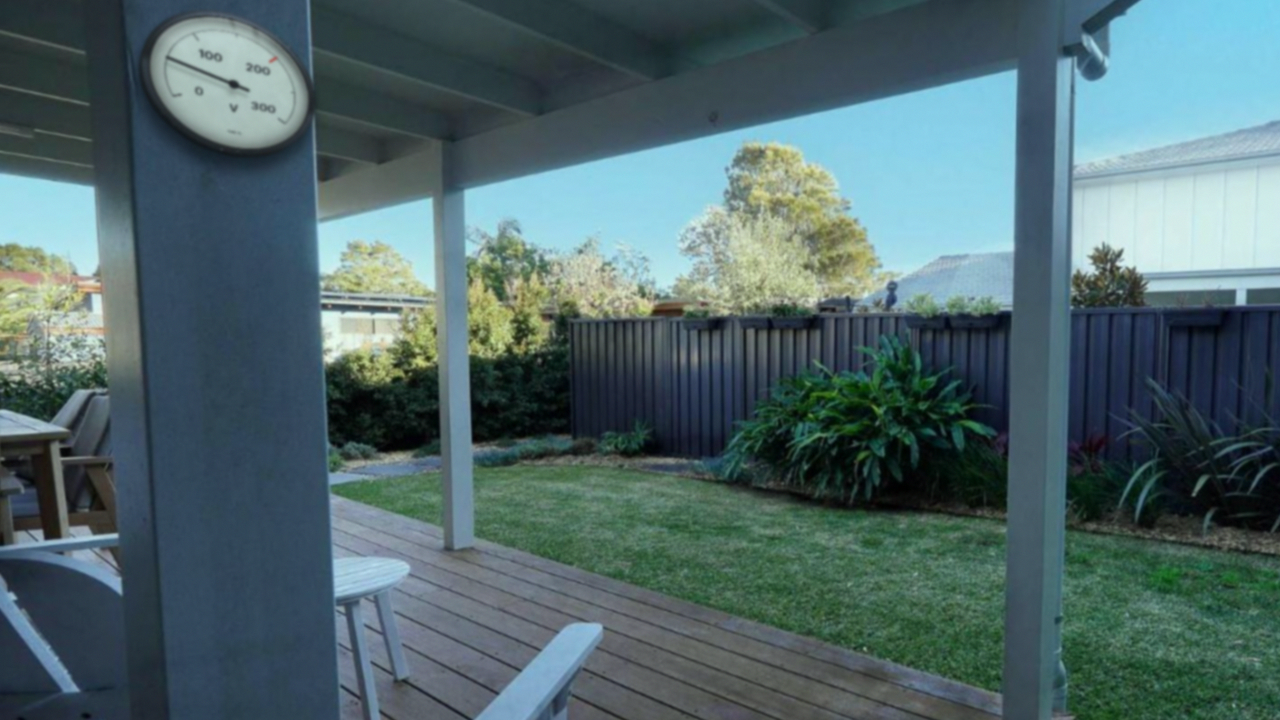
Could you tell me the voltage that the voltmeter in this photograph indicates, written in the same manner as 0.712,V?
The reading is 50,V
